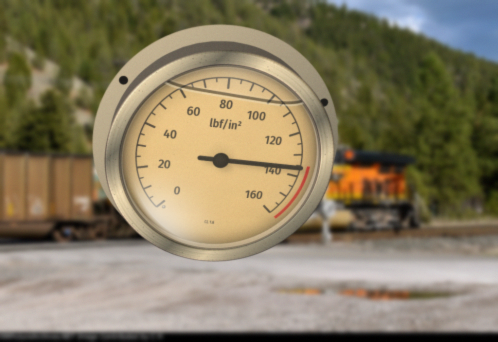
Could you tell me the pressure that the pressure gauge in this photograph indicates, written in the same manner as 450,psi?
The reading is 135,psi
